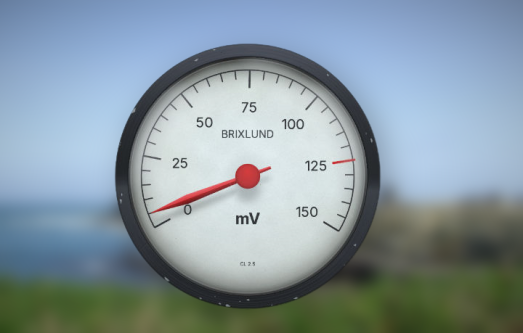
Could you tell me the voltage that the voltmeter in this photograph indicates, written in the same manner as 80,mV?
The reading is 5,mV
